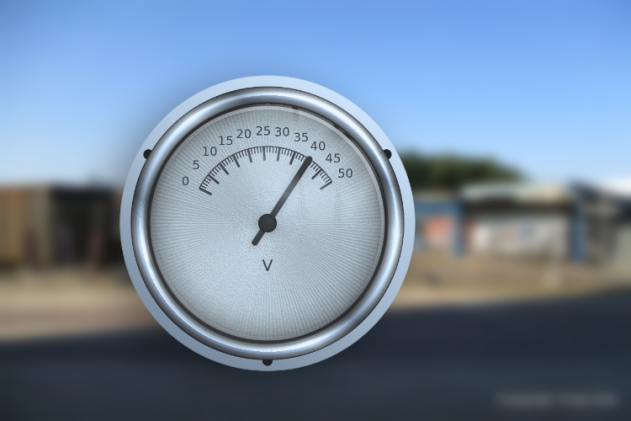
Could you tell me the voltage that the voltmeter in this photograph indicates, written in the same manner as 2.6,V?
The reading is 40,V
